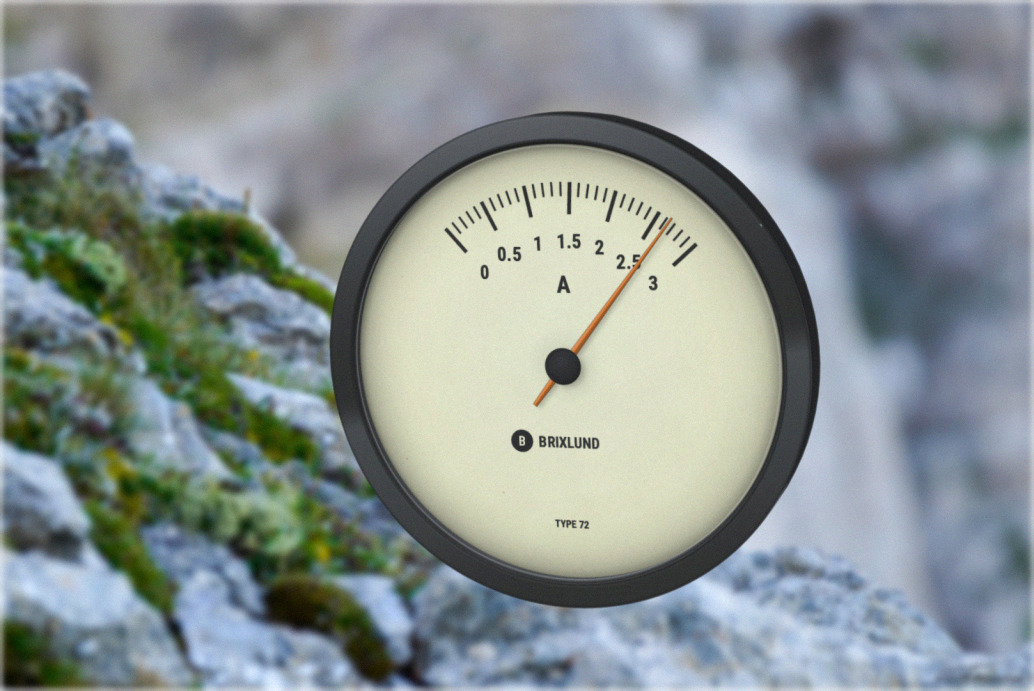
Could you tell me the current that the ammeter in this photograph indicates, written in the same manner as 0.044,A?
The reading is 2.65,A
